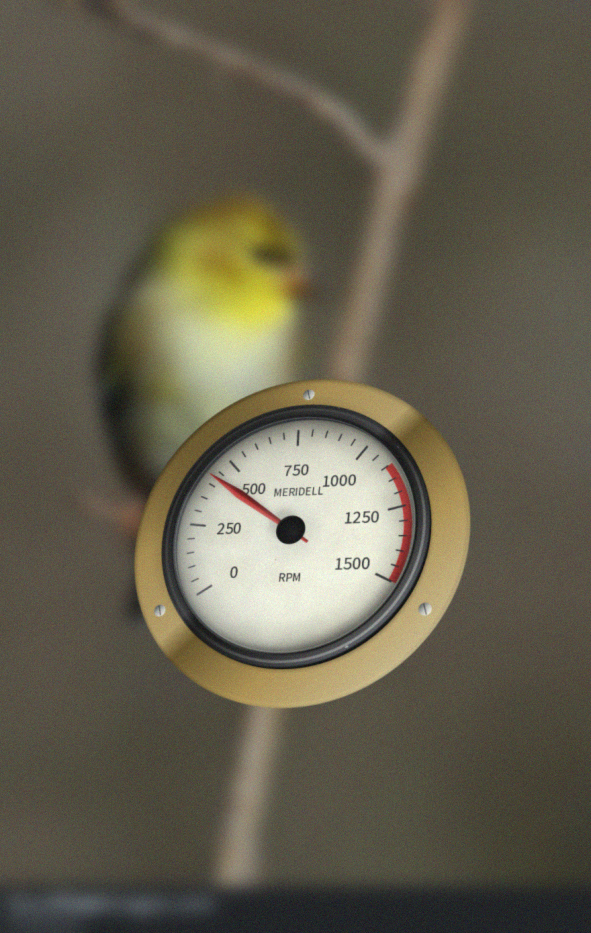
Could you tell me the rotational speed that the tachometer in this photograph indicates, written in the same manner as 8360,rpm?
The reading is 425,rpm
